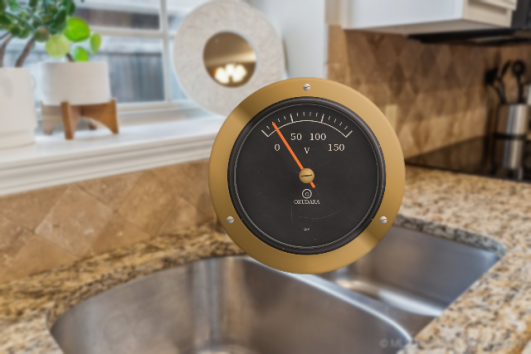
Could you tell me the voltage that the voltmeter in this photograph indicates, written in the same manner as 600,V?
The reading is 20,V
